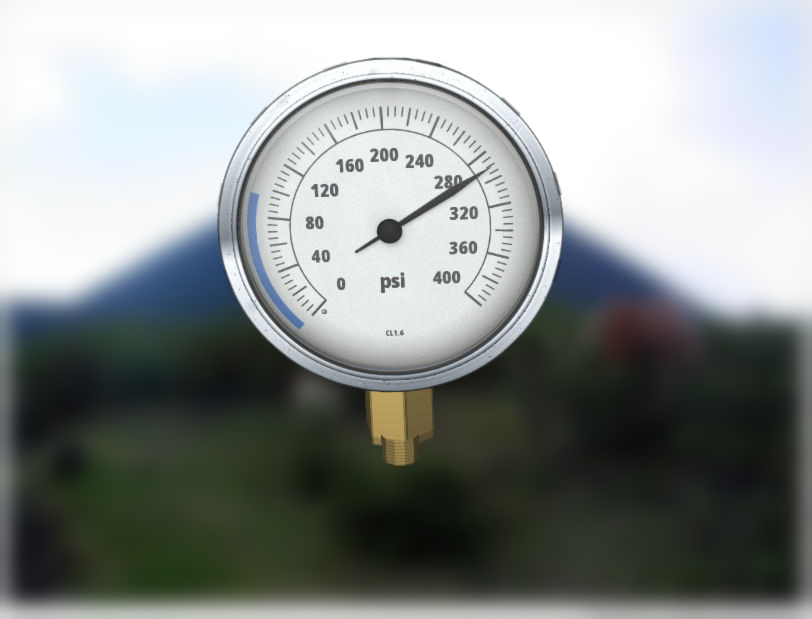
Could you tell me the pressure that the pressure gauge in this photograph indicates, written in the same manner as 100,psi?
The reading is 290,psi
